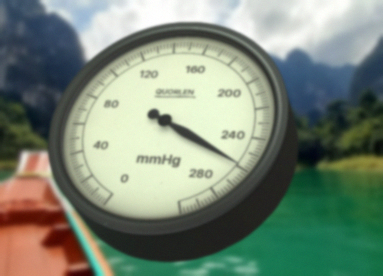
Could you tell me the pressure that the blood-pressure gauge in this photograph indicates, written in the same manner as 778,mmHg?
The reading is 260,mmHg
